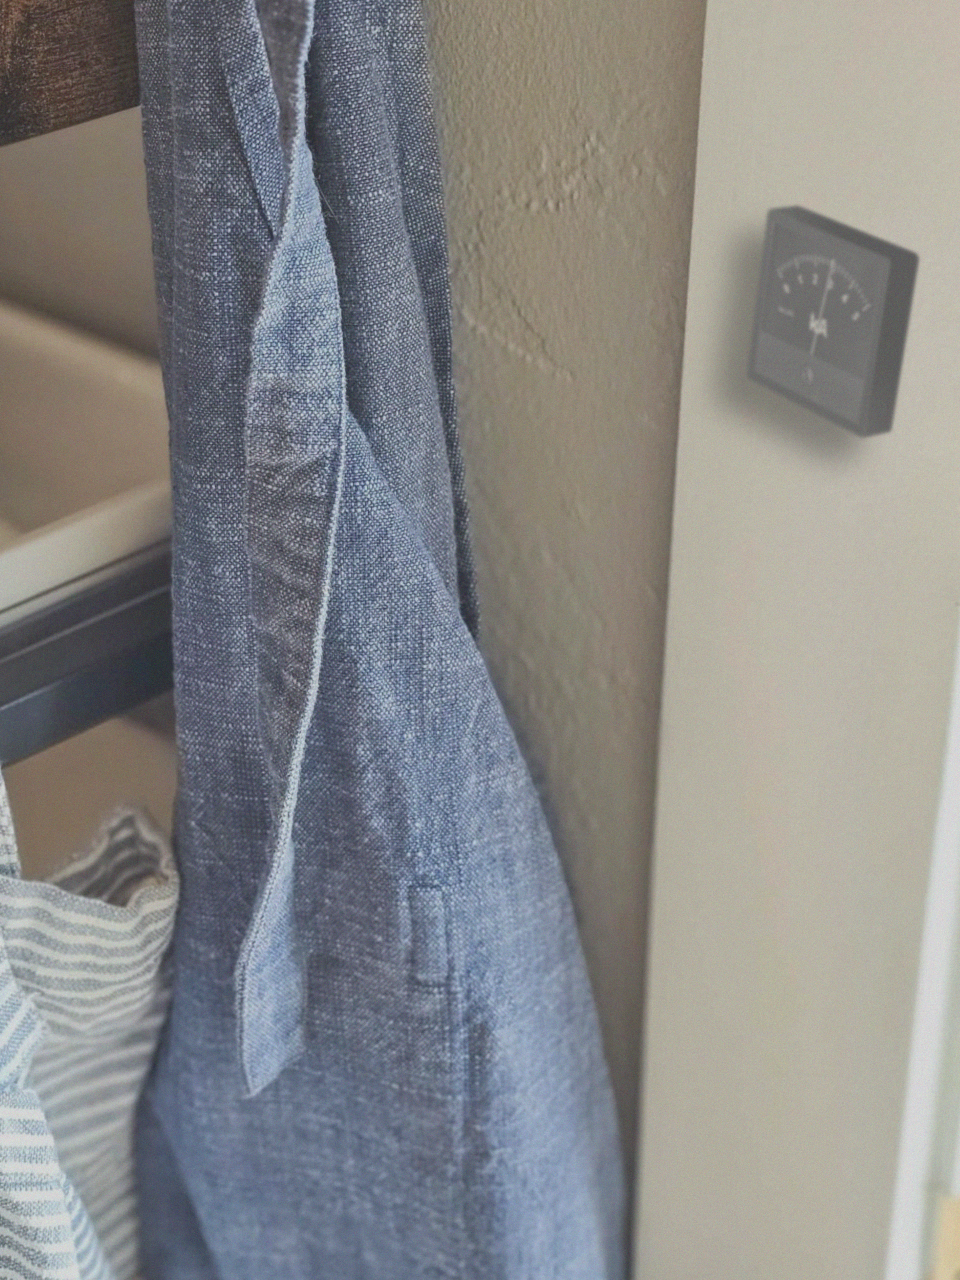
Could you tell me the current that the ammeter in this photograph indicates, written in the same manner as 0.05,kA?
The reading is 3,kA
